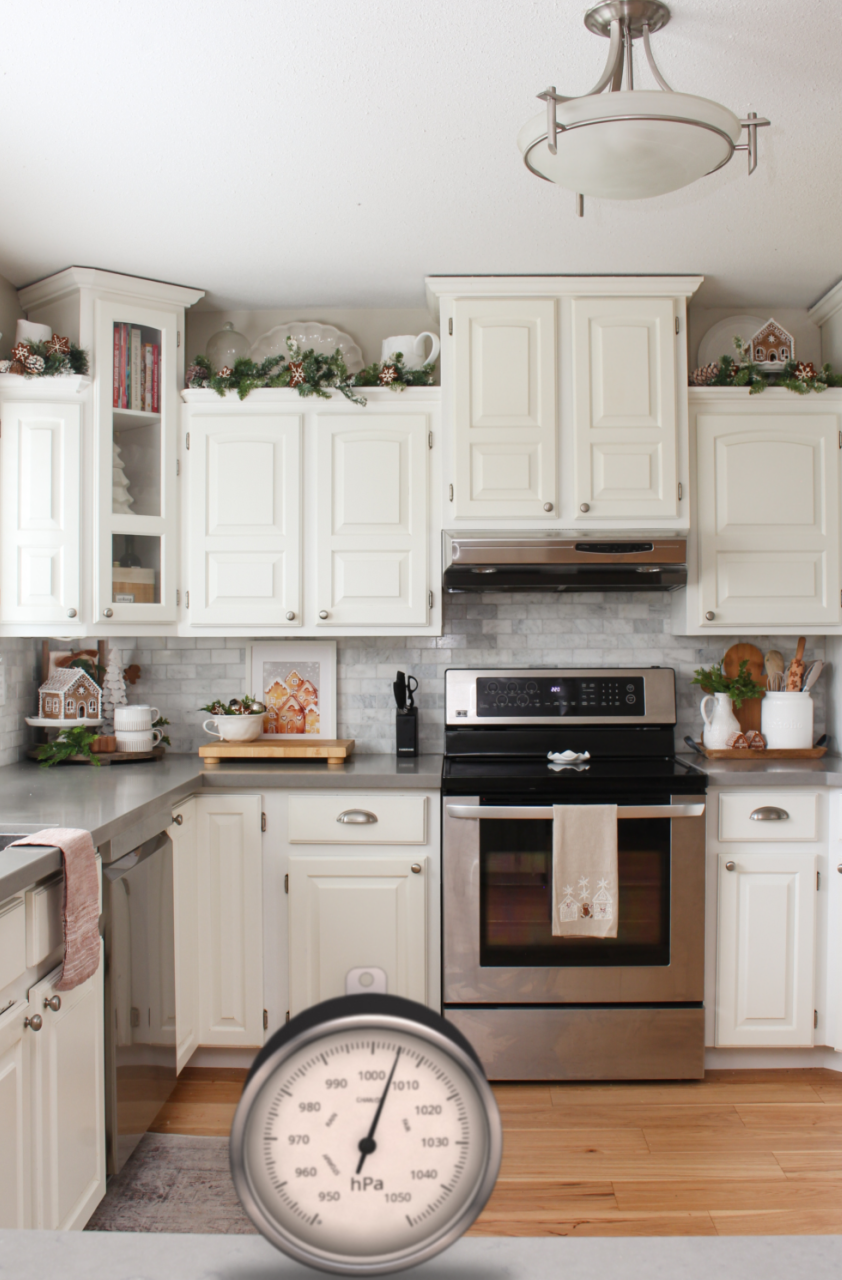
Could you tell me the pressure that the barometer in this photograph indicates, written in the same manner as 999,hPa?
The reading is 1005,hPa
